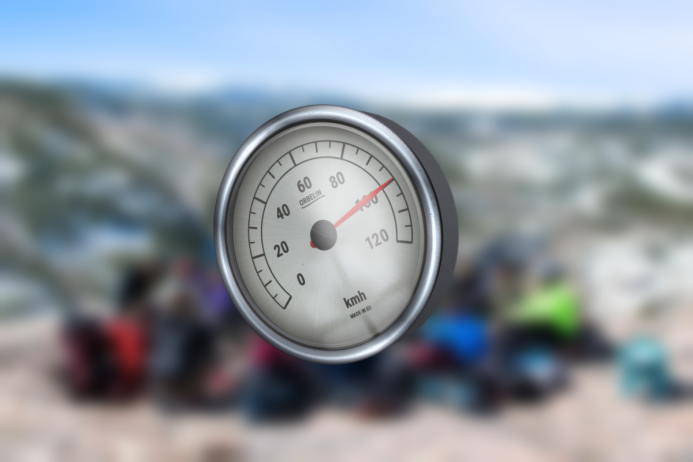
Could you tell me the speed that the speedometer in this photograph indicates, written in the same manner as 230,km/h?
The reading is 100,km/h
